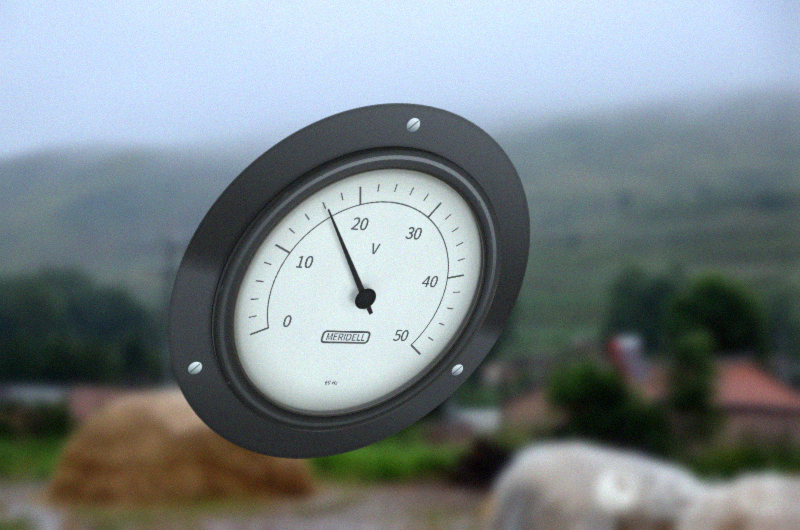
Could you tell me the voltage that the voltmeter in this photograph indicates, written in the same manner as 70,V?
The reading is 16,V
